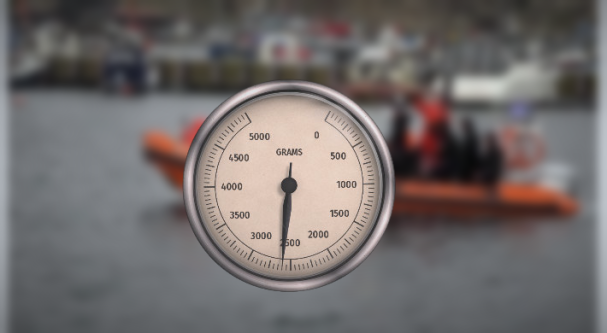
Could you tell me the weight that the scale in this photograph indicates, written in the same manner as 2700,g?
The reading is 2600,g
